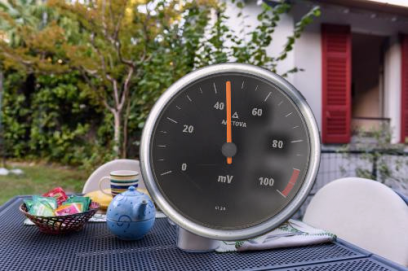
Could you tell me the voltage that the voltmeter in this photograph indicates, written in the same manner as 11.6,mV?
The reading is 45,mV
